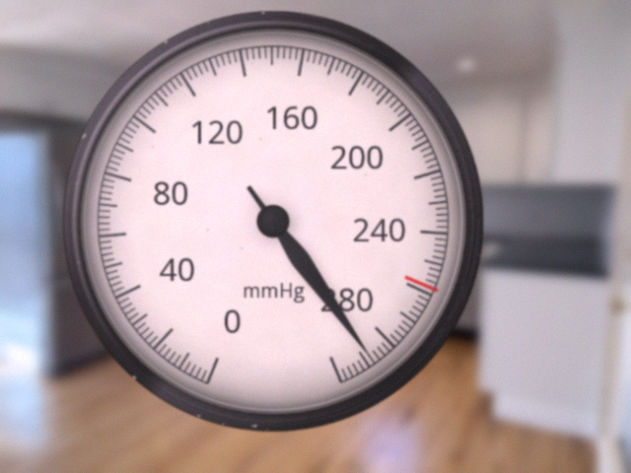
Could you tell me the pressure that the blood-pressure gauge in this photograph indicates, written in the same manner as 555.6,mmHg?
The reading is 288,mmHg
